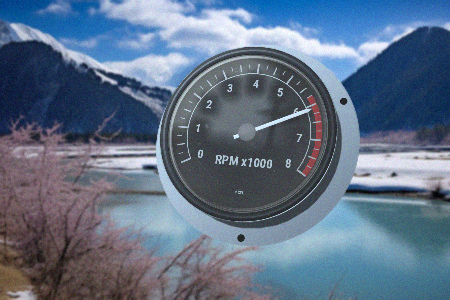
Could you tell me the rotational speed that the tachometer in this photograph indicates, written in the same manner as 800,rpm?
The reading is 6125,rpm
